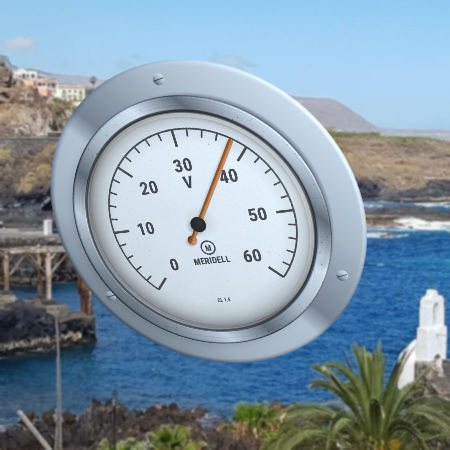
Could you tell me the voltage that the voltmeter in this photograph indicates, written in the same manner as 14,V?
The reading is 38,V
